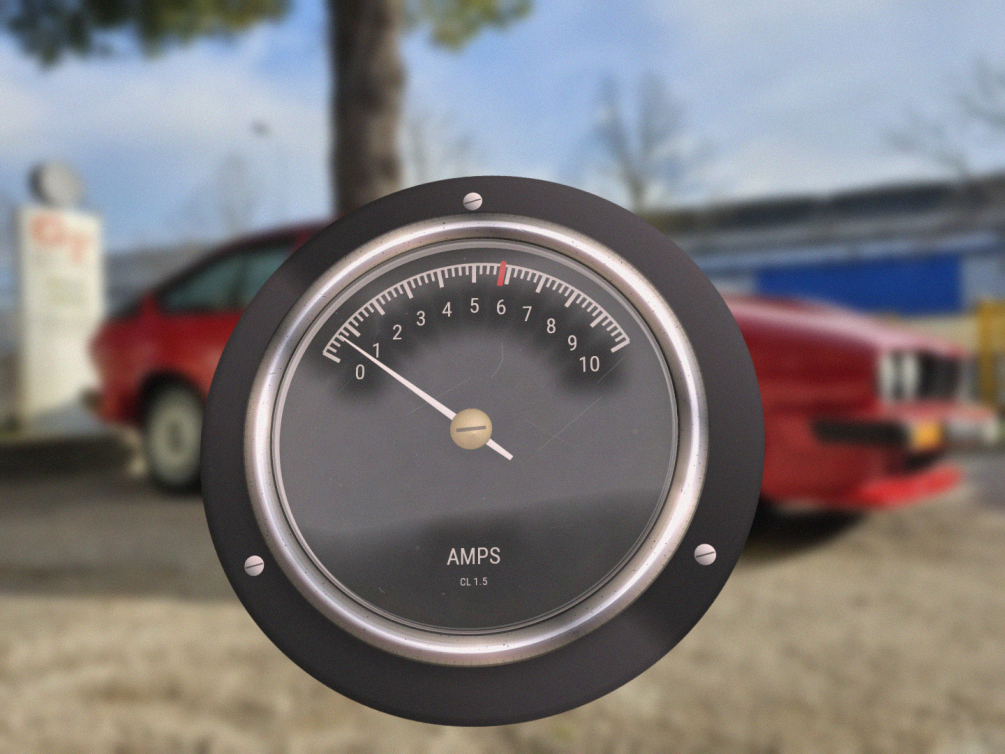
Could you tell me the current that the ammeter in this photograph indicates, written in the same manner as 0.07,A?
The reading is 0.6,A
